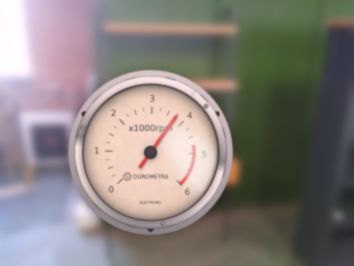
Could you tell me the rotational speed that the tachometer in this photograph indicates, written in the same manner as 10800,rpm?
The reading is 3750,rpm
